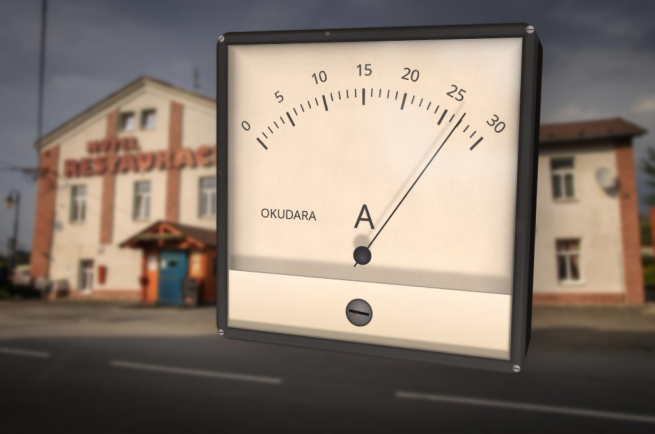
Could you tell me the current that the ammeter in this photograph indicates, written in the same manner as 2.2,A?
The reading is 27,A
